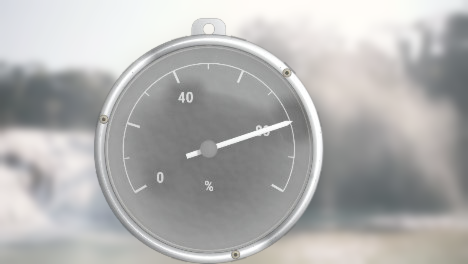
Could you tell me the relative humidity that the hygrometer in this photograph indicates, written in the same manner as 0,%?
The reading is 80,%
